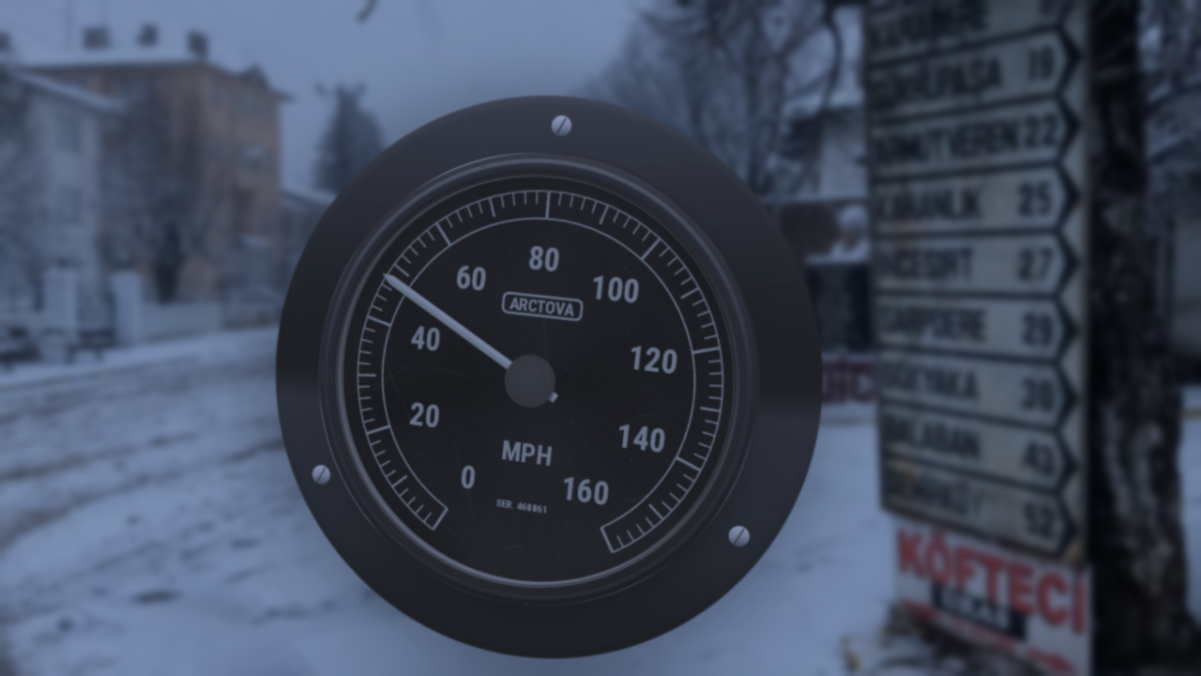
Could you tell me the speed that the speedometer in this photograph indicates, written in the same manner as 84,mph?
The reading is 48,mph
